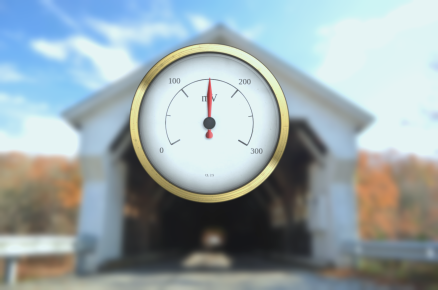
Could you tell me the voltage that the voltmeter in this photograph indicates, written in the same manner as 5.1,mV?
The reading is 150,mV
